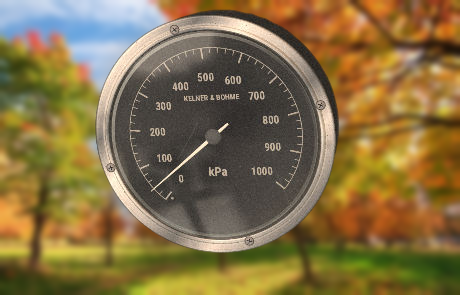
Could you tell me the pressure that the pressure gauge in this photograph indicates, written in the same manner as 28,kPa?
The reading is 40,kPa
